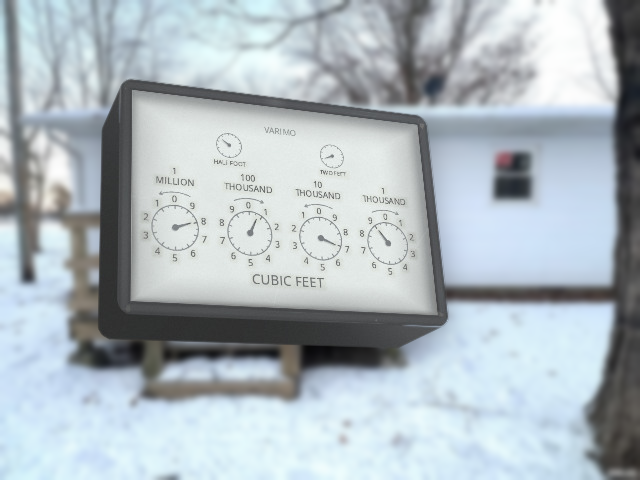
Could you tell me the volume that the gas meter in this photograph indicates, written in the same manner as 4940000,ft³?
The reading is 806900,ft³
